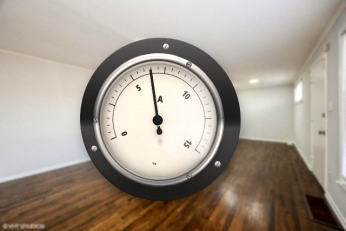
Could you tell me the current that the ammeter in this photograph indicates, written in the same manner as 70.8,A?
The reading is 6.5,A
